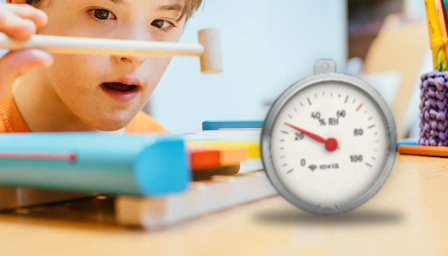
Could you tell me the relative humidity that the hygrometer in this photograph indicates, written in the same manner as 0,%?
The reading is 24,%
